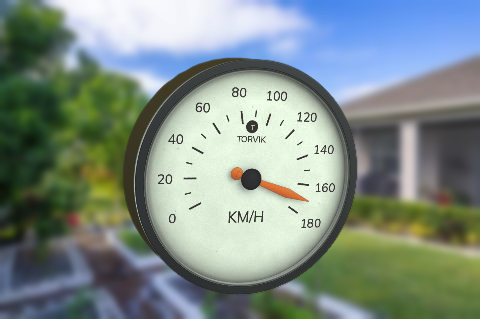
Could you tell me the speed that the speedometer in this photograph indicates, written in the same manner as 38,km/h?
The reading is 170,km/h
